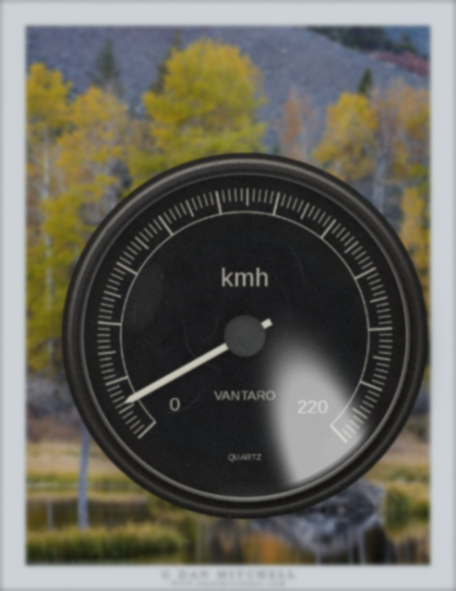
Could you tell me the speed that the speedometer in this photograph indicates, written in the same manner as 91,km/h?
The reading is 12,km/h
